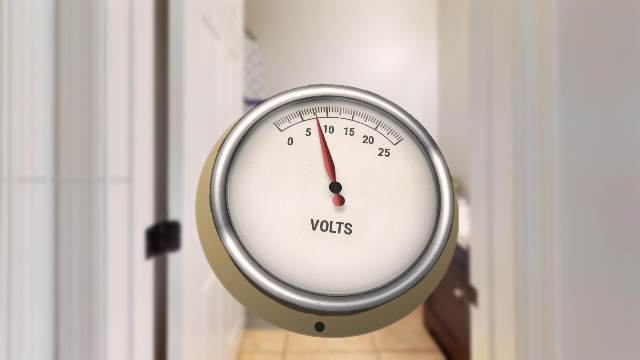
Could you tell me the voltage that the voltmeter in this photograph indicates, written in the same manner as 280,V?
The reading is 7.5,V
